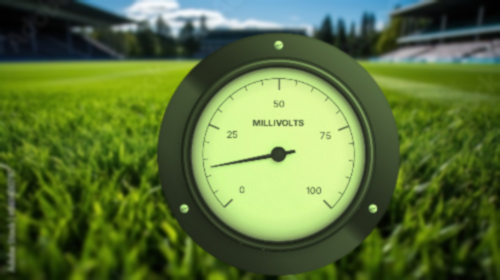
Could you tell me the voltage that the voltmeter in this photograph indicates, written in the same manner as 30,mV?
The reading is 12.5,mV
